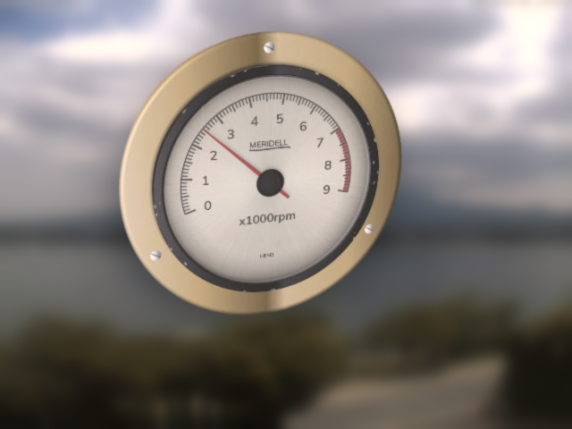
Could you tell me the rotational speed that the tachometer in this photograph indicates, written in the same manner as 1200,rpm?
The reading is 2500,rpm
